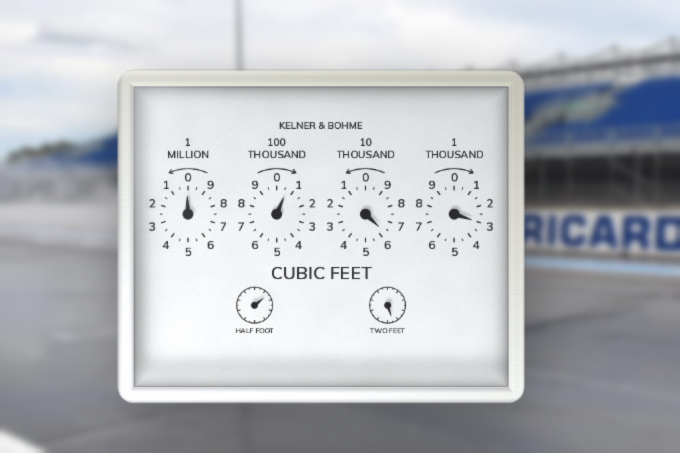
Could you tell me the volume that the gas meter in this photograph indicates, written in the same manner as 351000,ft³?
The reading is 6300,ft³
